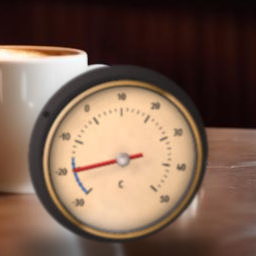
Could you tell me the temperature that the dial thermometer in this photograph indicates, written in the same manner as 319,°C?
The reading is -20,°C
